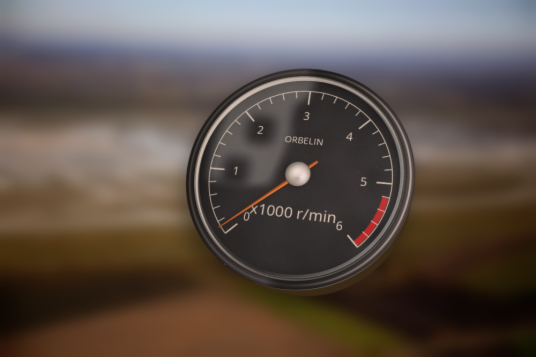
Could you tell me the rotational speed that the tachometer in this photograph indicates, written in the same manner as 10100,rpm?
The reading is 100,rpm
